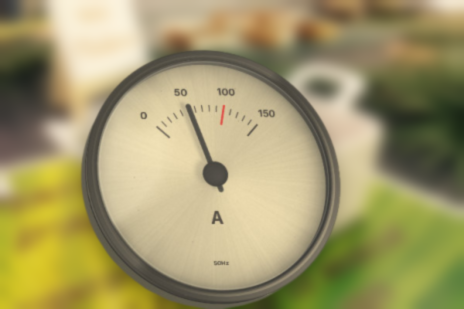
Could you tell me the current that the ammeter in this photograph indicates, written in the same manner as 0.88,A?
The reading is 50,A
